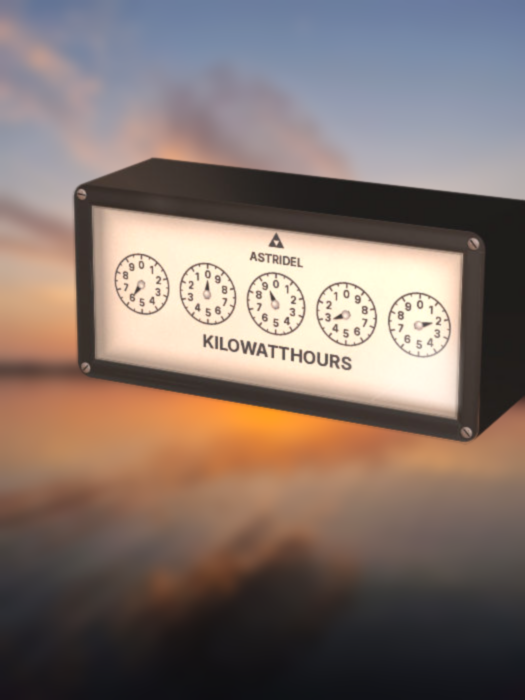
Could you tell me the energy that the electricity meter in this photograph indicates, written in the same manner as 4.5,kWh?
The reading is 59932,kWh
